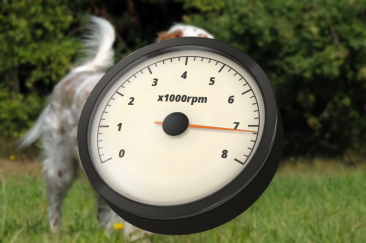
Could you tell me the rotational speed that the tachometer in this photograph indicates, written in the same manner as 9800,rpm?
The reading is 7200,rpm
